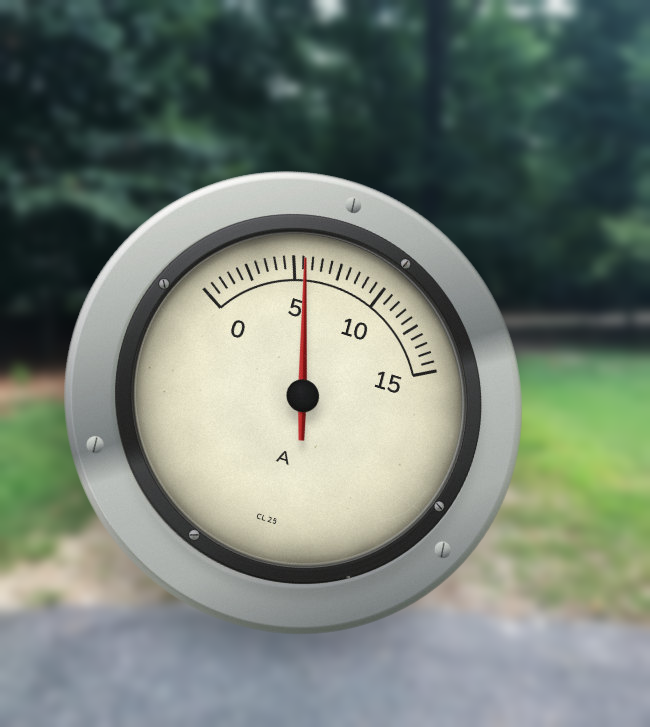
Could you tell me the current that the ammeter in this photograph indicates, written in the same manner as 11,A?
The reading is 5.5,A
